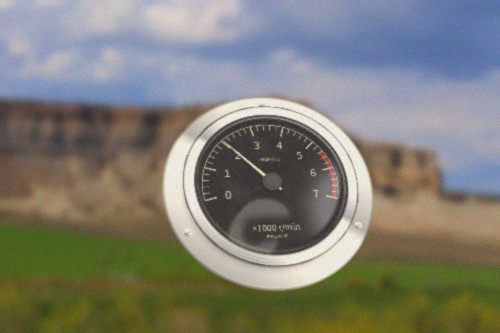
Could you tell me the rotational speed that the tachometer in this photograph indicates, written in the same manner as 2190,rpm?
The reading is 2000,rpm
